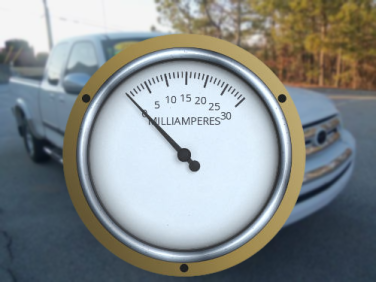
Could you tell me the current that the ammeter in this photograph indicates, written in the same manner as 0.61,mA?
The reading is 0,mA
